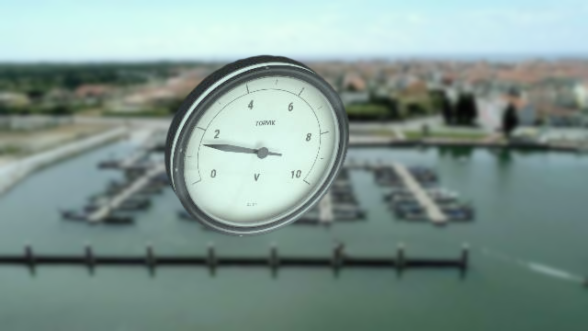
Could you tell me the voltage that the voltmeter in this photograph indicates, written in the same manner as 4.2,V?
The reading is 1.5,V
